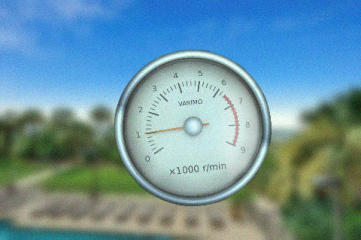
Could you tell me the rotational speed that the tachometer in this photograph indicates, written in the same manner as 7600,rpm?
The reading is 1000,rpm
